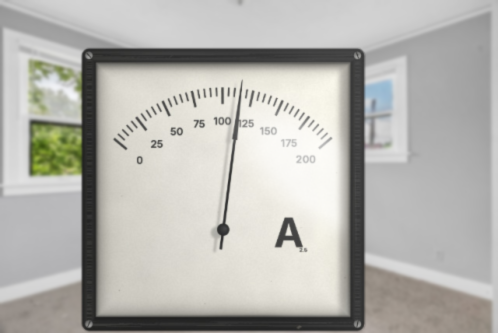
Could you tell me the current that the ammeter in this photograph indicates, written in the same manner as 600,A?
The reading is 115,A
